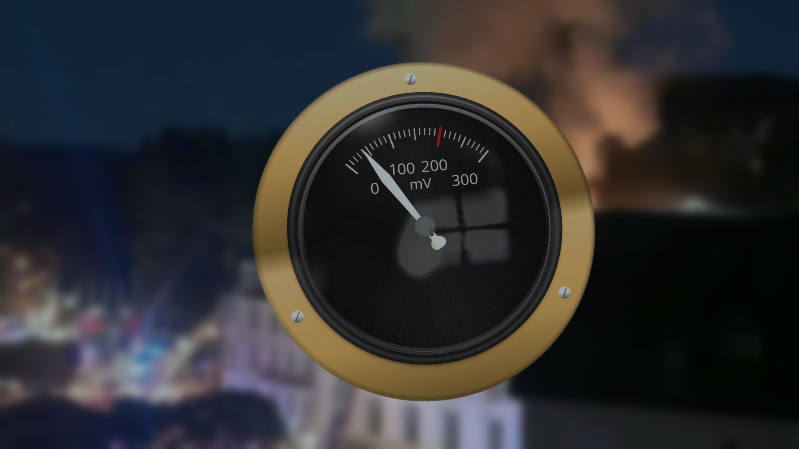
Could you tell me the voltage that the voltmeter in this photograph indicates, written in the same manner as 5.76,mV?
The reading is 40,mV
